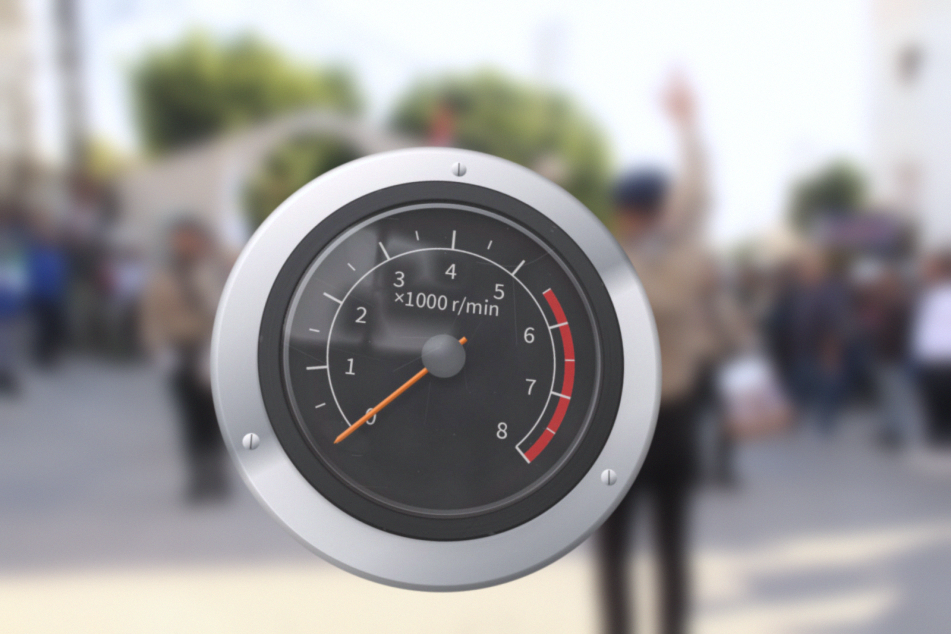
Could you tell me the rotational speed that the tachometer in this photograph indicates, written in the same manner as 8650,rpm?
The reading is 0,rpm
